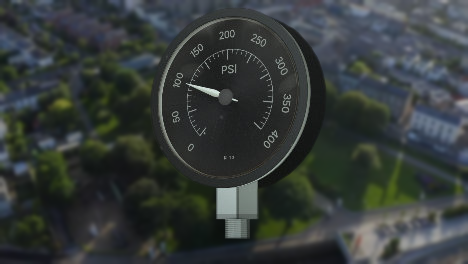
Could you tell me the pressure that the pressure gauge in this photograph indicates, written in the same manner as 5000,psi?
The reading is 100,psi
